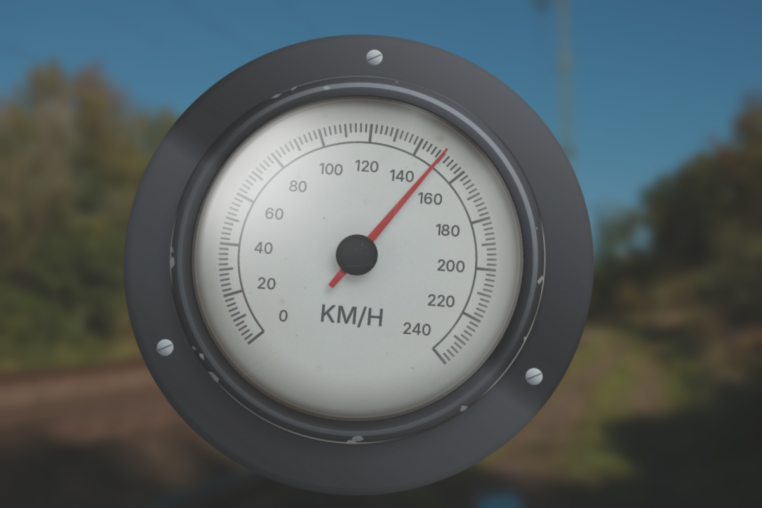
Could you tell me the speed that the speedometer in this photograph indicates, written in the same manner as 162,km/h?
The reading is 150,km/h
